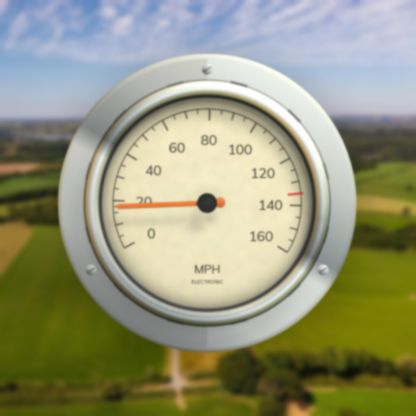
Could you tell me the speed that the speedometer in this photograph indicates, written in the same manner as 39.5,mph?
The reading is 17.5,mph
